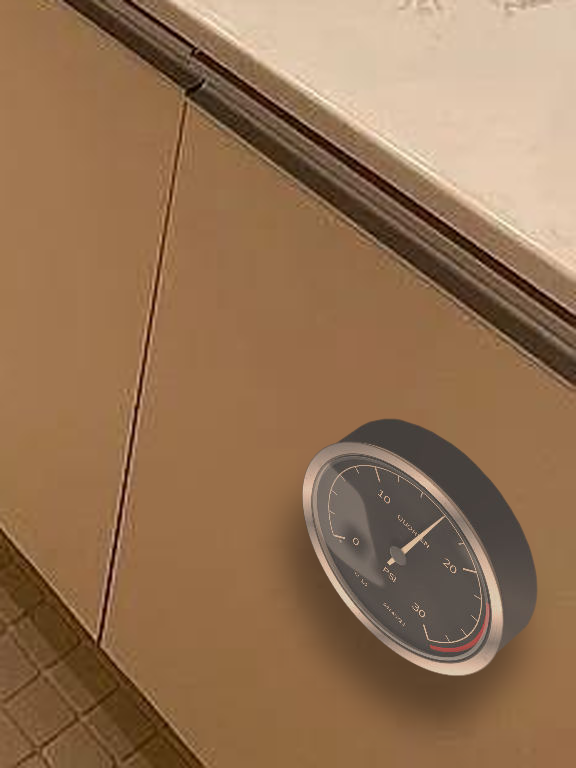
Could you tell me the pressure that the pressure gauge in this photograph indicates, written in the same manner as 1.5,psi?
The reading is 16,psi
